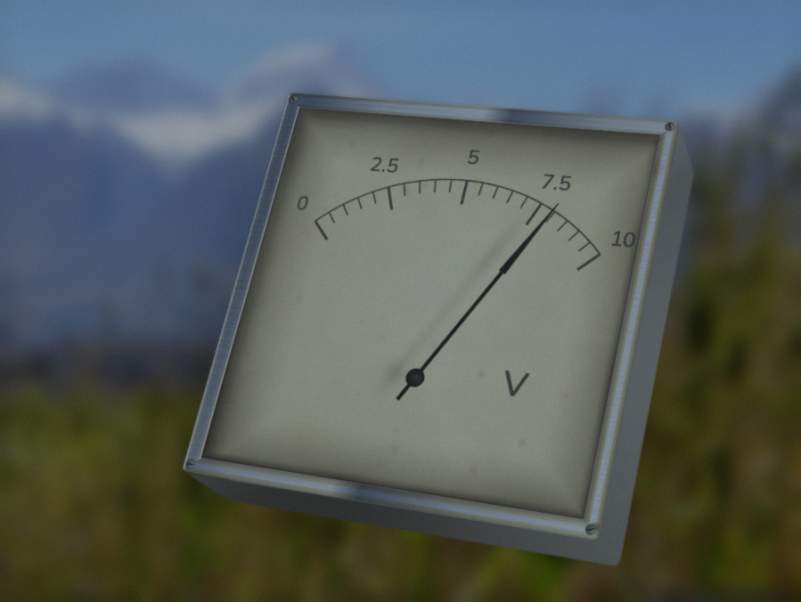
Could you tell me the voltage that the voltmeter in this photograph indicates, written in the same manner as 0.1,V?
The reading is 8,V
